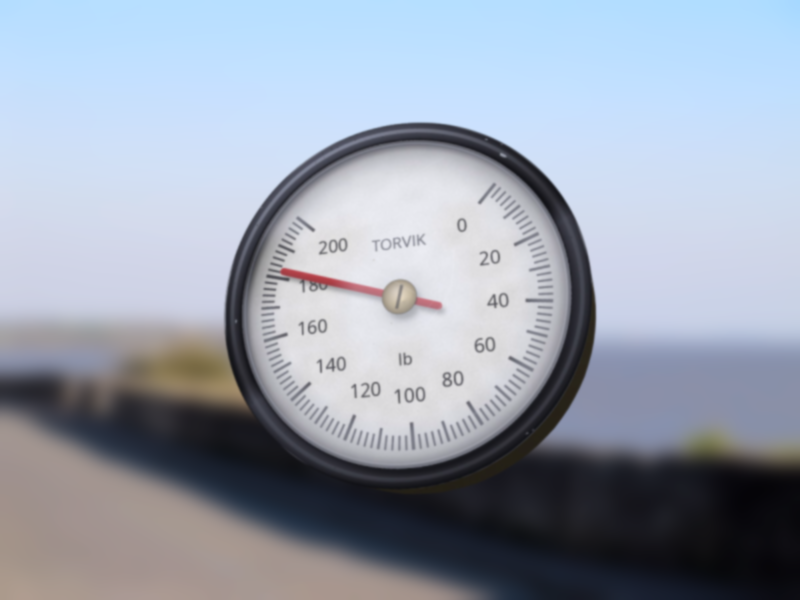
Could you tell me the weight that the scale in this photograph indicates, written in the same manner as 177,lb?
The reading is 182,lb
